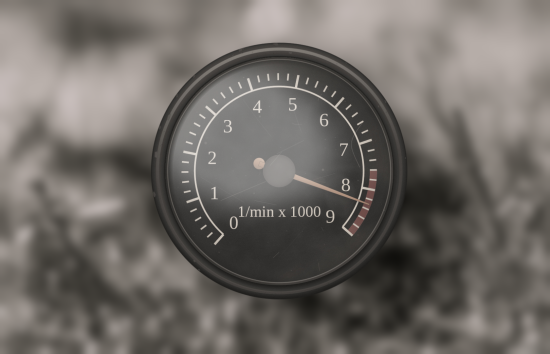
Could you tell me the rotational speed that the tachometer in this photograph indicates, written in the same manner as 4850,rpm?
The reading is 8300,rpm
